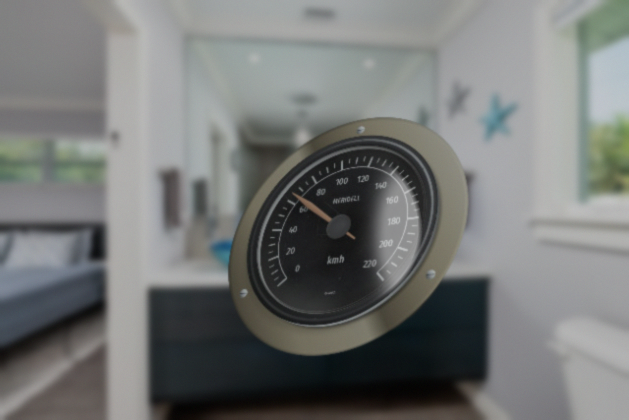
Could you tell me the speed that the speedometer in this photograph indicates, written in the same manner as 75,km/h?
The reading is 65,km/h
